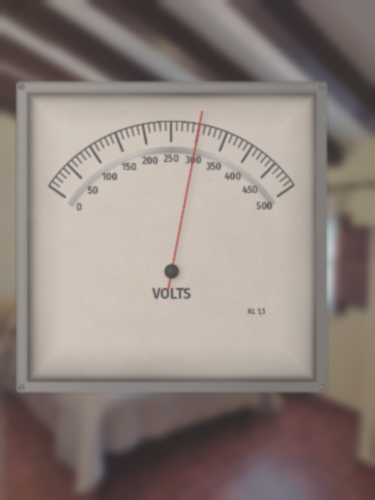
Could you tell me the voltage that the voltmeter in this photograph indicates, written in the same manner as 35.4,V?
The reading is 300,V
